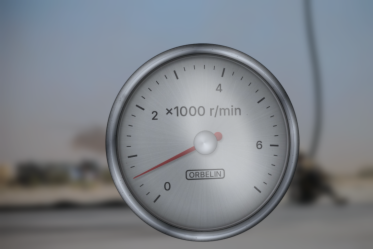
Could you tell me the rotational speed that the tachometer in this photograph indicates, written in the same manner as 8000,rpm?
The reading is 600,rpm
